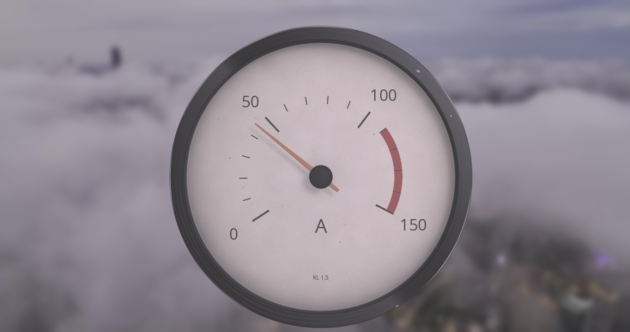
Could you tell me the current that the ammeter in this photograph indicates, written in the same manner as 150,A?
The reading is 45,A
